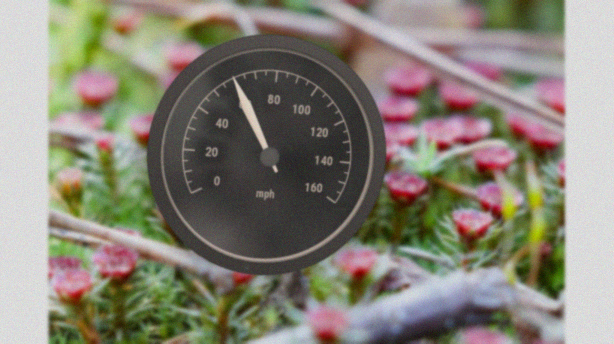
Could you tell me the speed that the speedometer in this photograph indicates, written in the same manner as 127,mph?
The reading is 60,mph
